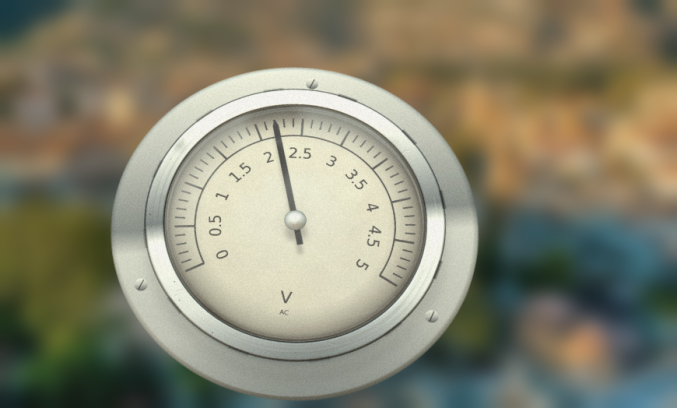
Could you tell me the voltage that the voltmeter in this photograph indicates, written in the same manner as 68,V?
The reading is 2.2,V
